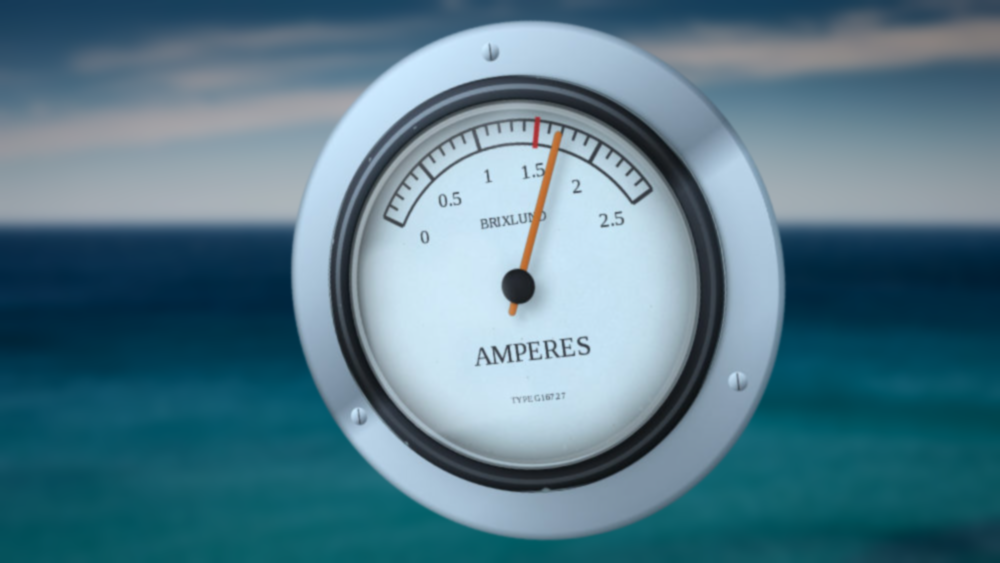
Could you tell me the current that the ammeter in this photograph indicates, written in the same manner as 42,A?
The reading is 1.7,A
